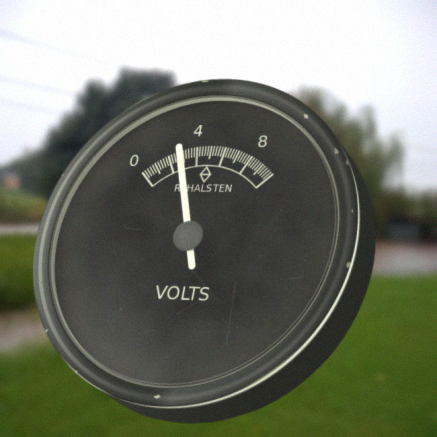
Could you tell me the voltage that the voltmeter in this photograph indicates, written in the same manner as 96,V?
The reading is 3,V
